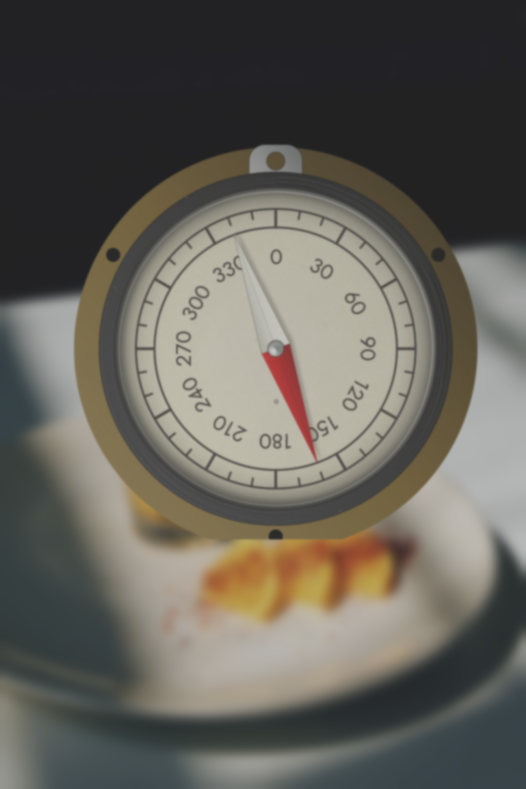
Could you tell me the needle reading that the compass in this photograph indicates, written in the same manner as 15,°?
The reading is 160,°
